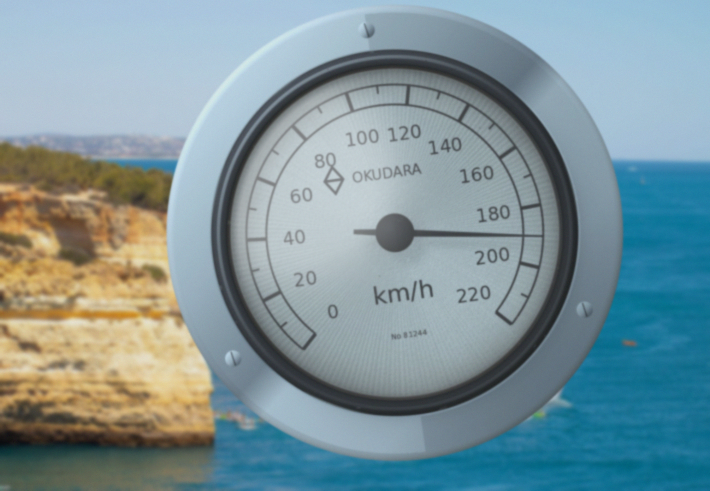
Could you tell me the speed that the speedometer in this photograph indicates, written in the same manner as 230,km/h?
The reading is 190,km/h
